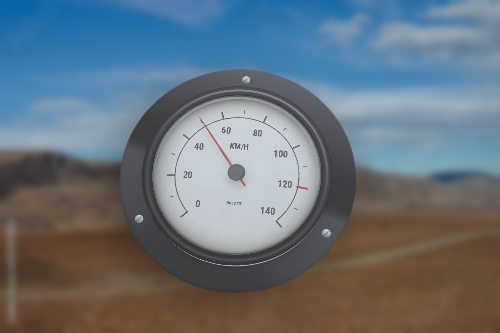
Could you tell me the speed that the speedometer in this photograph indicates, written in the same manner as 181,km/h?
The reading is 50,km/h
